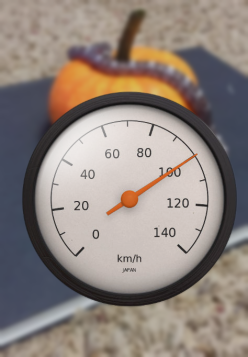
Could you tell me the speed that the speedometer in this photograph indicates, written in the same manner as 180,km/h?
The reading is 100,km/h
